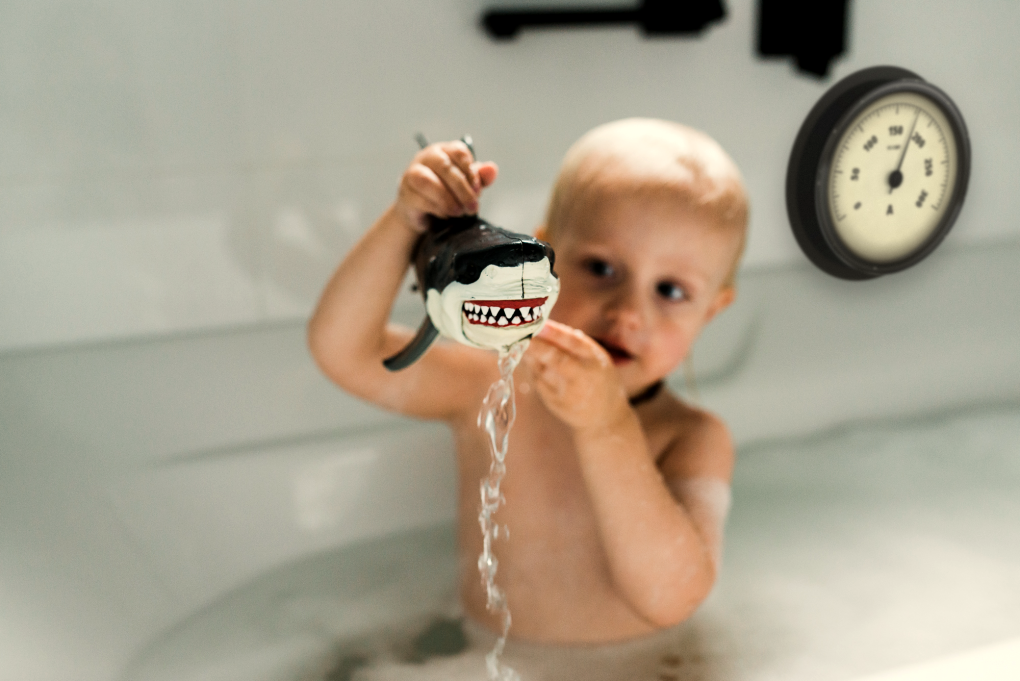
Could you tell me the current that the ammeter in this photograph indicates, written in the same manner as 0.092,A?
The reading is 175,A
